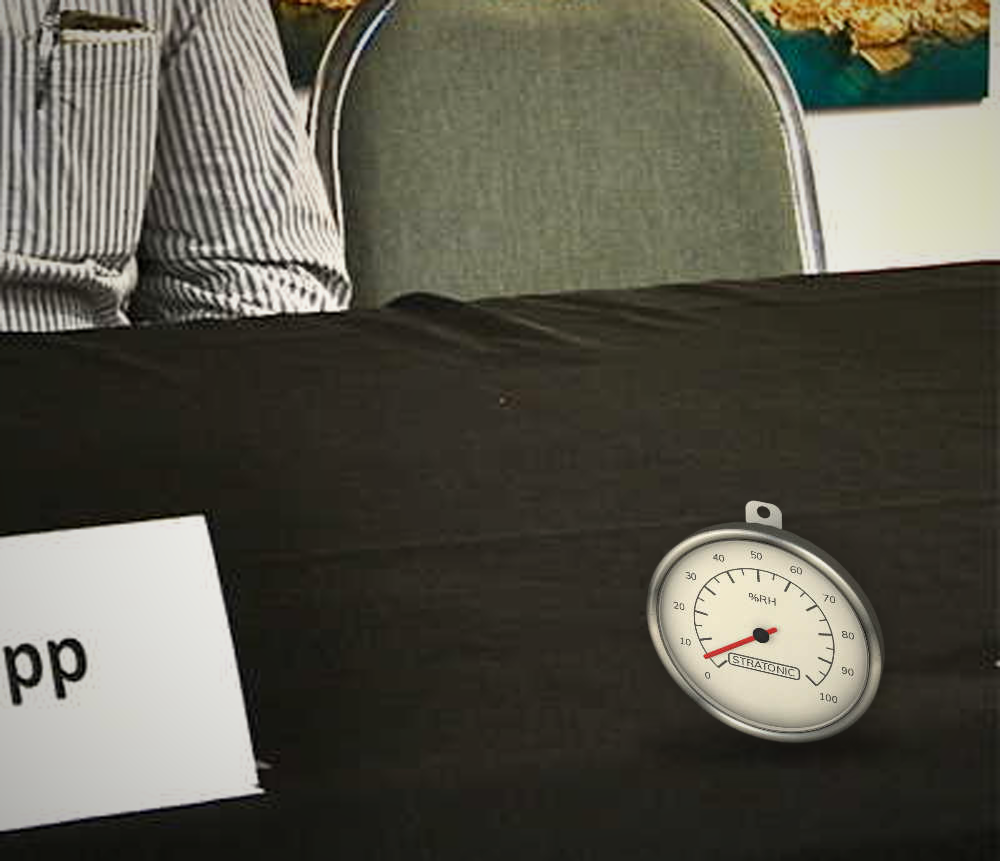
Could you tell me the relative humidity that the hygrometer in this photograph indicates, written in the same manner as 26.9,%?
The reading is 5,%
